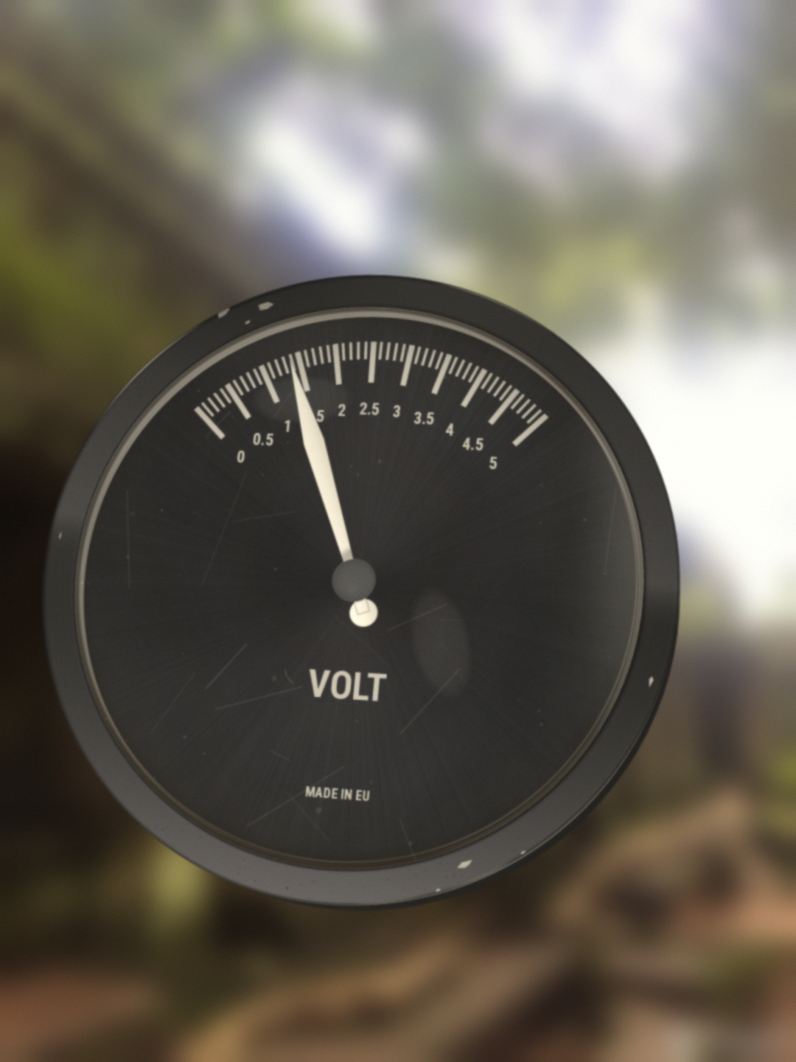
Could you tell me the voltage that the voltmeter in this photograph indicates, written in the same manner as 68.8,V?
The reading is 1.4,V
